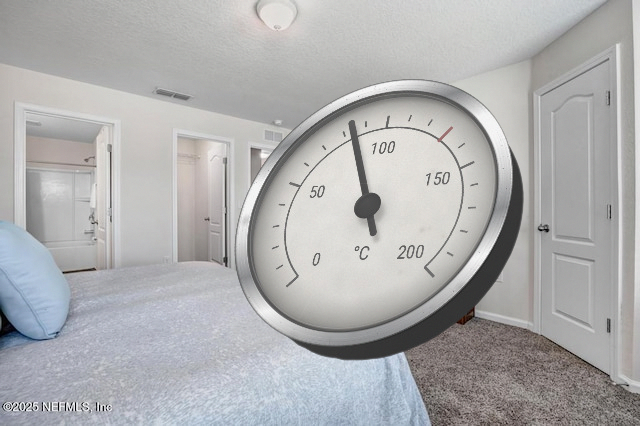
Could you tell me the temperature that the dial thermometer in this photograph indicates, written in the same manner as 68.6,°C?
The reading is 85,°C
